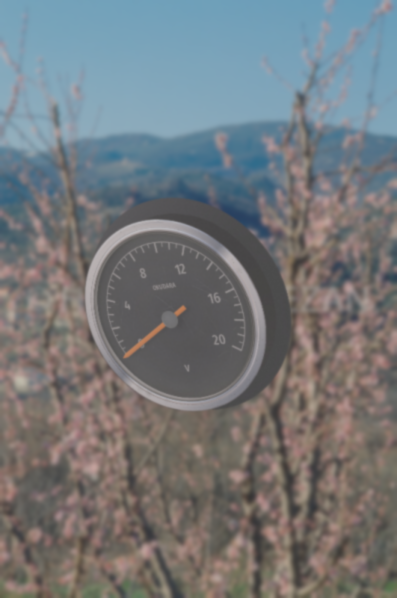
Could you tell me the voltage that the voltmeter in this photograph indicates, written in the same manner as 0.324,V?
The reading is 0,V
